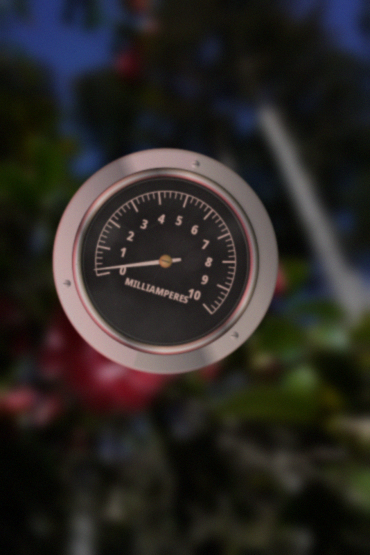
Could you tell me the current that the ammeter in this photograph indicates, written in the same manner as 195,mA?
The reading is 0.2,mA
